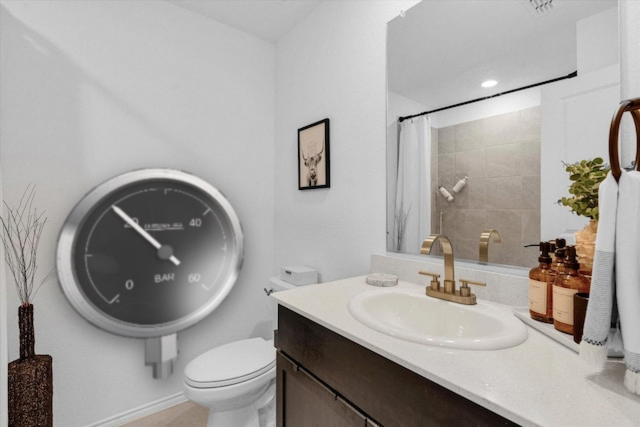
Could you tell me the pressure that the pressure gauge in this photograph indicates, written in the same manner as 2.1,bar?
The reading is 20,bar
